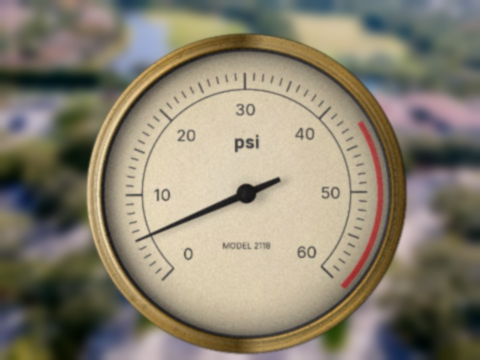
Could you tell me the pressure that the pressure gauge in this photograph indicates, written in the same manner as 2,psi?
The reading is 5,psi
